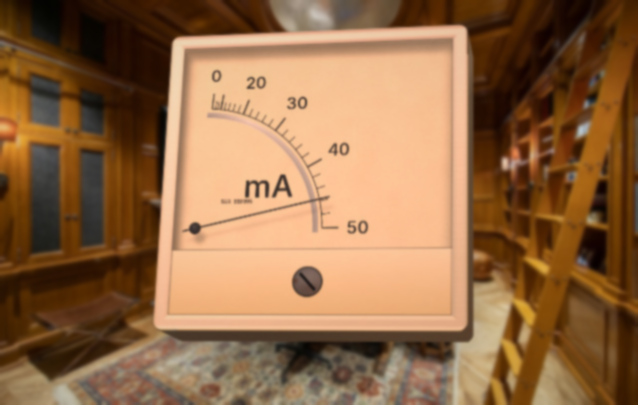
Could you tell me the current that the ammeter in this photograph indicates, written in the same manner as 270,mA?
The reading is 46,mA
